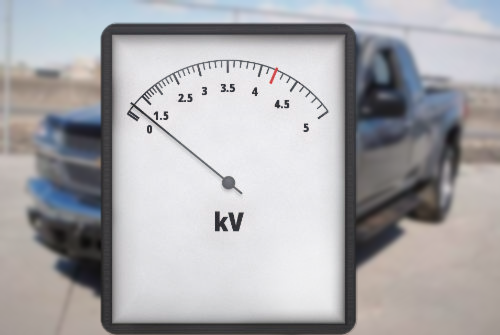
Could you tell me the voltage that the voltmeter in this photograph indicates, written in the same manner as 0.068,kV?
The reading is 1,kV
